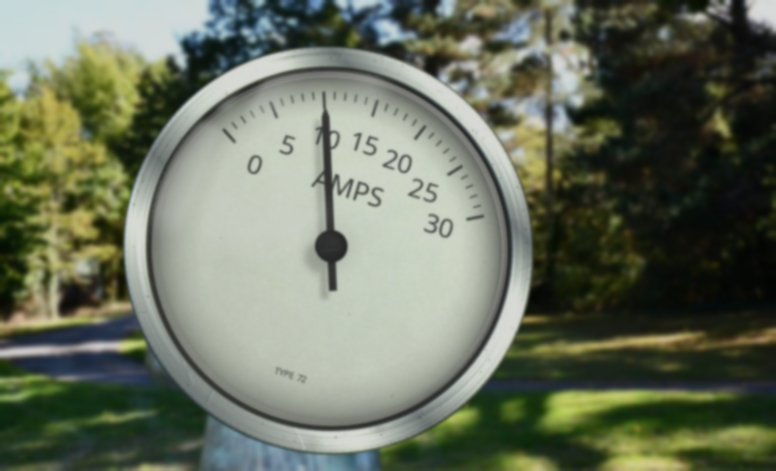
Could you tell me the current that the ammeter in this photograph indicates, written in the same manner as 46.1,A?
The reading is 10,A
